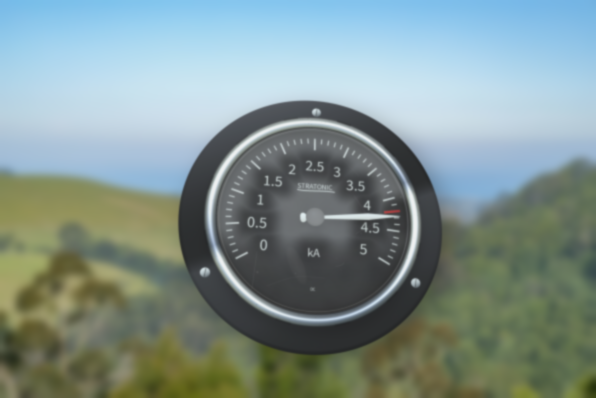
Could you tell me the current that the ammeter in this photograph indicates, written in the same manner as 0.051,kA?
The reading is 4.3,kA
